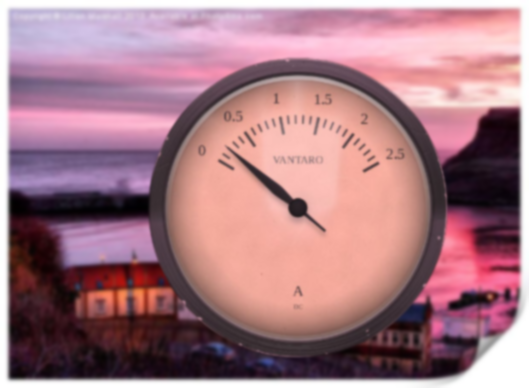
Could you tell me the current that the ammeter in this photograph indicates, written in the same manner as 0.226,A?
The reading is 0.2,A
